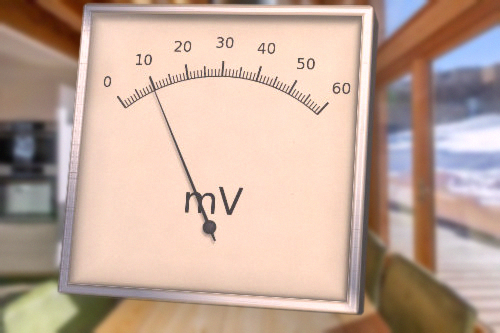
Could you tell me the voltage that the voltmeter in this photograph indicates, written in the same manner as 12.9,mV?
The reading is 10,mV
